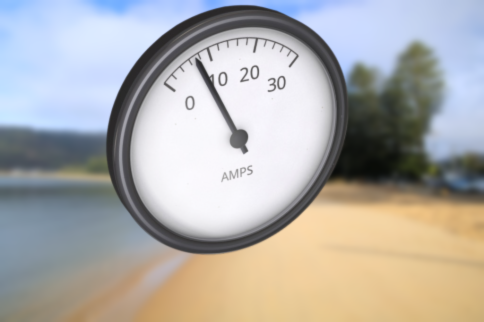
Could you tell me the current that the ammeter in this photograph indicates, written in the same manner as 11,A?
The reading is 7,A
